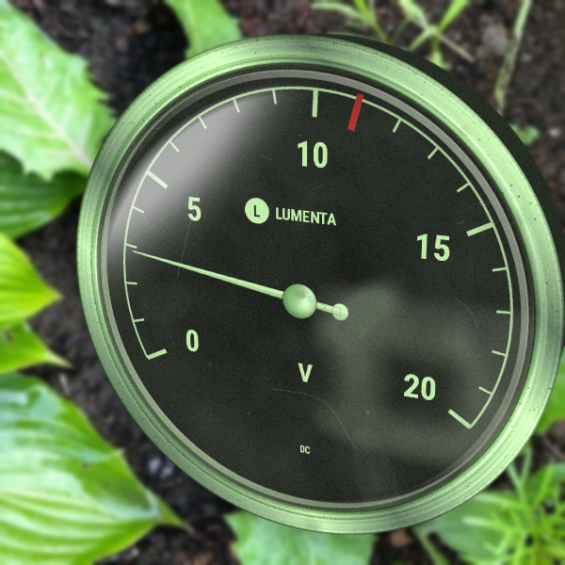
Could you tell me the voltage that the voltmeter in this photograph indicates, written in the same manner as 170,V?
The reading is 3,V
